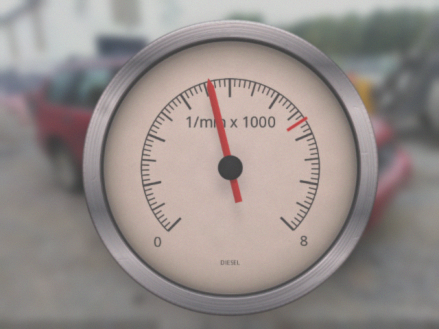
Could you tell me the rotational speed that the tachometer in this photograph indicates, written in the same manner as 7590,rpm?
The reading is 3600,rpm
